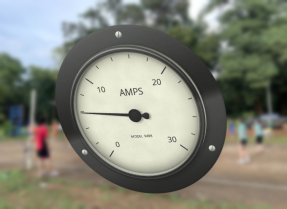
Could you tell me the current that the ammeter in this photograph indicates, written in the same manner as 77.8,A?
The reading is 6,A
